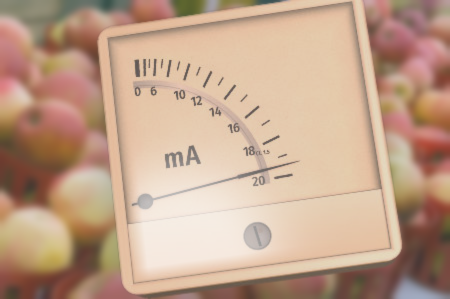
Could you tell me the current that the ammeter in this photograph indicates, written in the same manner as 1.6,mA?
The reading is 19.5,mA
